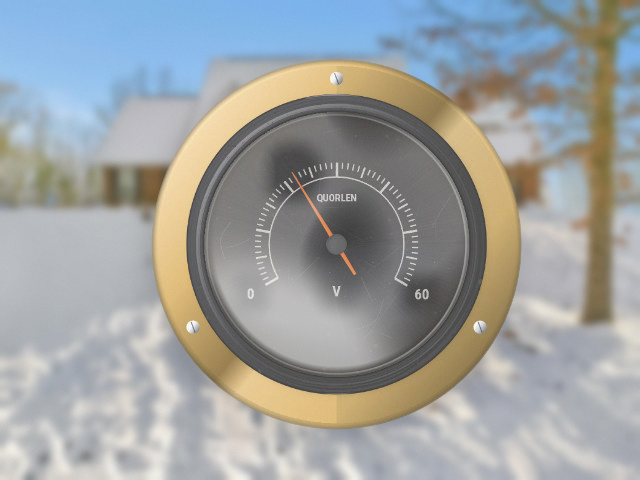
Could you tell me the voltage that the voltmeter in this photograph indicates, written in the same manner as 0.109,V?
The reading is 22,V
